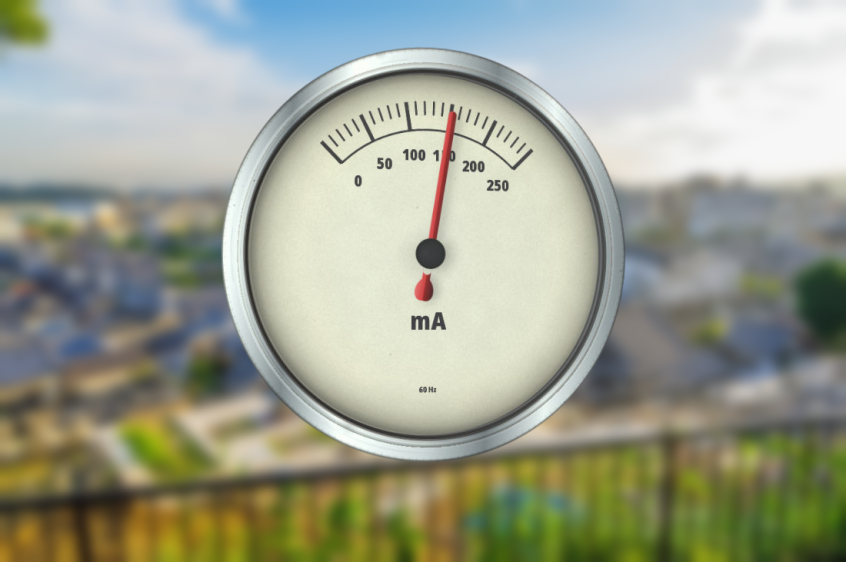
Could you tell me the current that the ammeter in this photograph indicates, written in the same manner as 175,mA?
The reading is 150,mA
